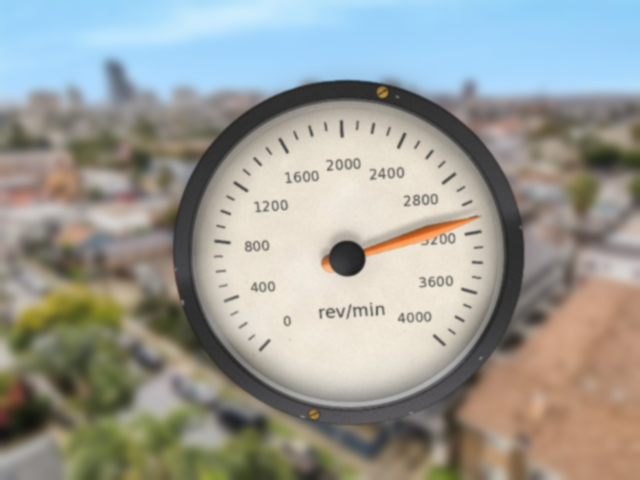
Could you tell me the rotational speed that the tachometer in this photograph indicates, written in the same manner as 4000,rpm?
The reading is 3100,rpm
